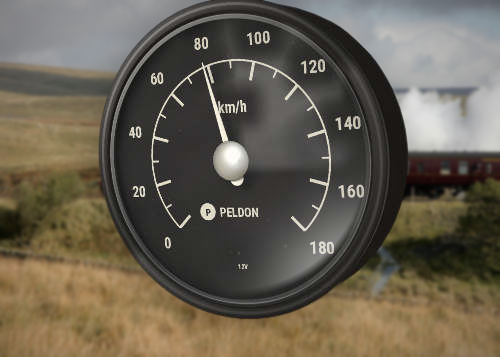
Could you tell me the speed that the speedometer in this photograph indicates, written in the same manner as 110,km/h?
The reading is 80,km/h
